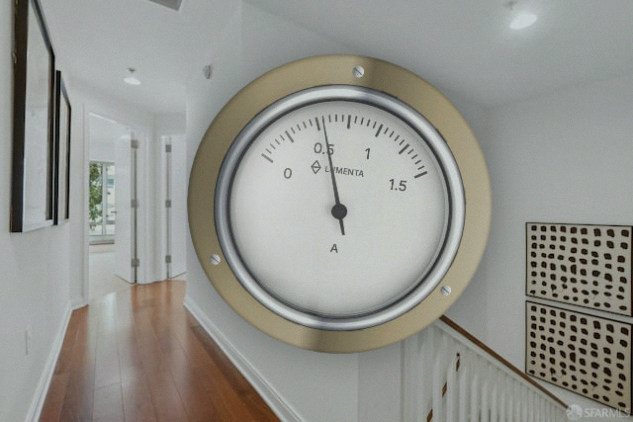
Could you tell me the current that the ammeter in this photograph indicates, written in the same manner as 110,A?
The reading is 0.55,A
